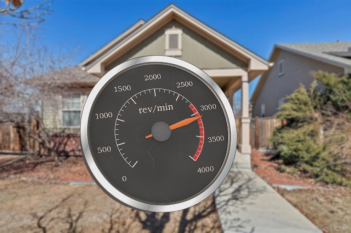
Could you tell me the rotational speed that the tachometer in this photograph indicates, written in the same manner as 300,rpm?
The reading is 3100,rpm
